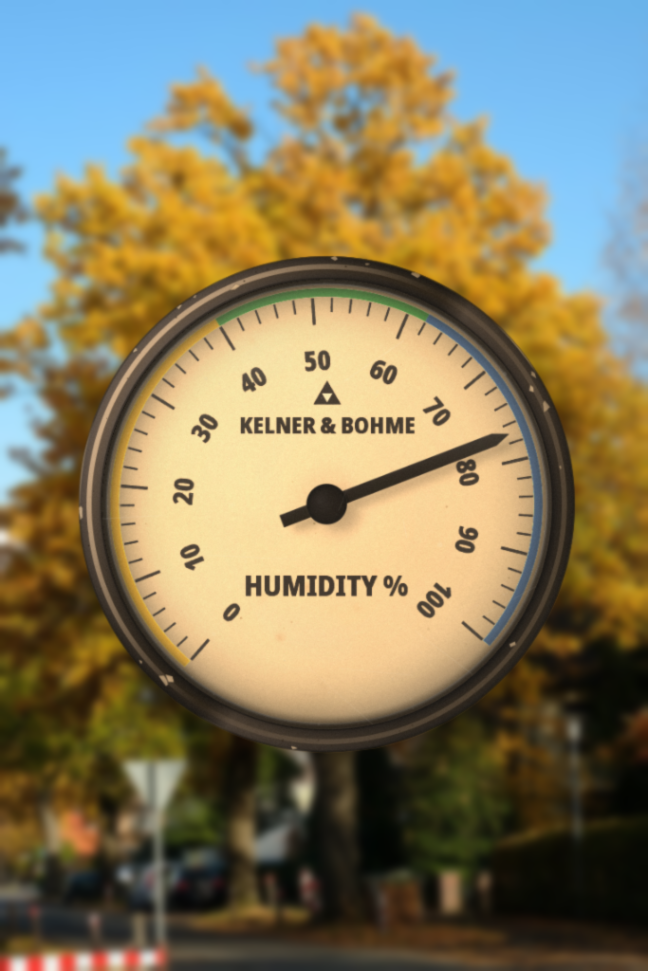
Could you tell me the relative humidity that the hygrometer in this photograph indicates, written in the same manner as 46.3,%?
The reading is 77,%
